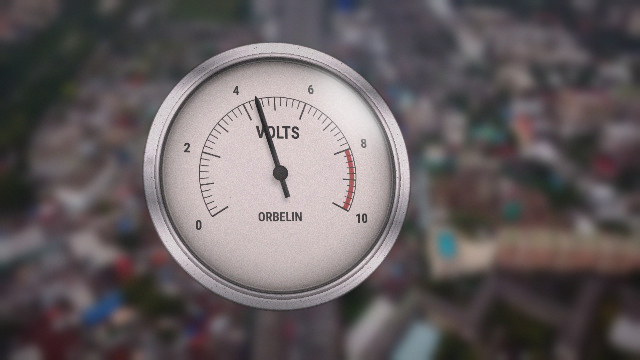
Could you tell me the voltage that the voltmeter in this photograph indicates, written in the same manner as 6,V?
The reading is 4.4,V
